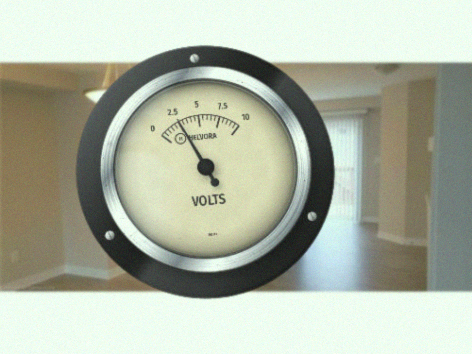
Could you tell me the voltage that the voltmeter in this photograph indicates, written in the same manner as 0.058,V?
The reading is 2.5,V
